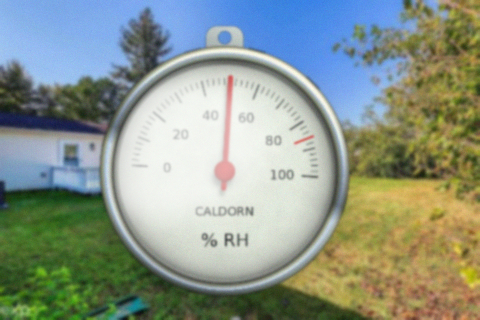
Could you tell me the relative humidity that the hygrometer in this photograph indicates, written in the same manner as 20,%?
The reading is 50,%
